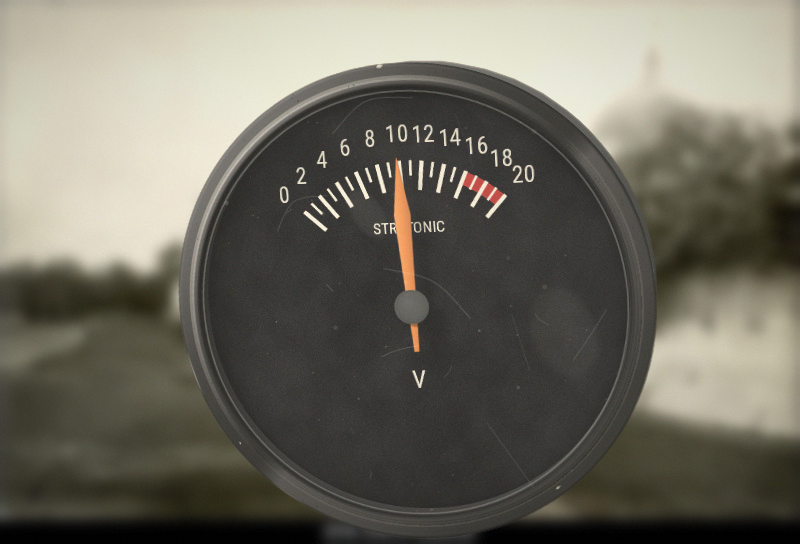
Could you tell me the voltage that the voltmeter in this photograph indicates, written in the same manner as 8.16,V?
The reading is 10,V
